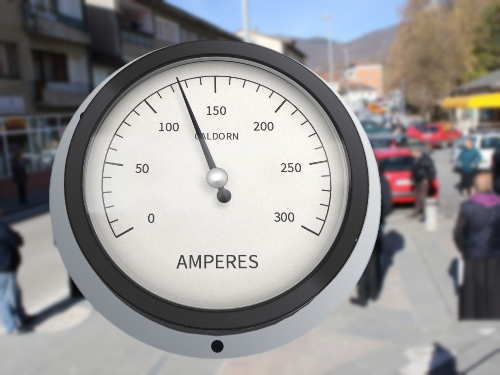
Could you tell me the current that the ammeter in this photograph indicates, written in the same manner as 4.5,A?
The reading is 125,A
